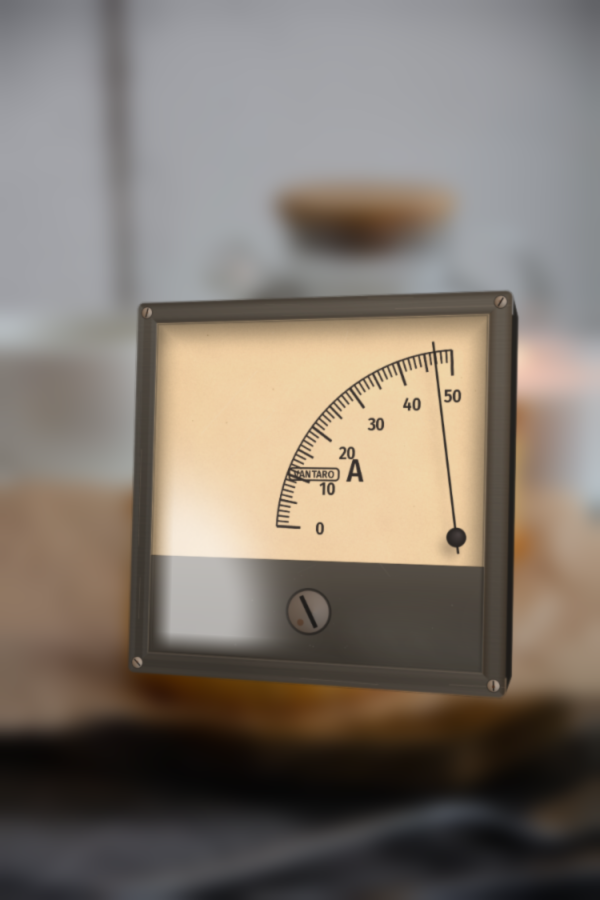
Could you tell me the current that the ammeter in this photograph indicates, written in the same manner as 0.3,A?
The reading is 47,A
